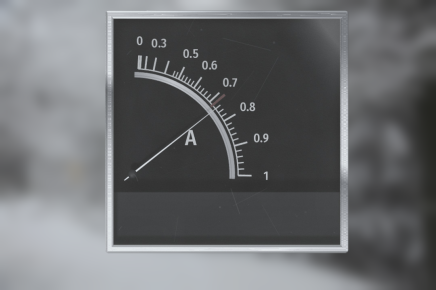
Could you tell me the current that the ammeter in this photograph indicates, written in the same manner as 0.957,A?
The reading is 0.74,A
